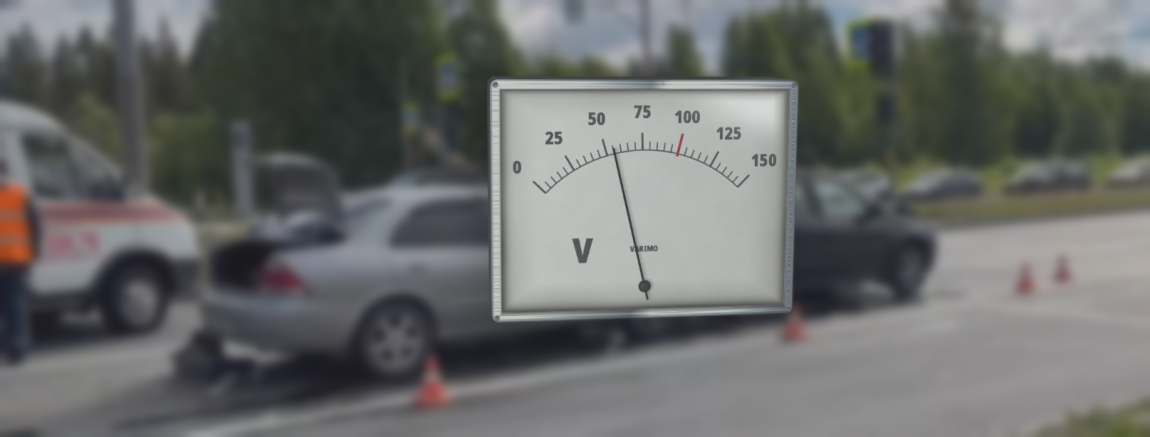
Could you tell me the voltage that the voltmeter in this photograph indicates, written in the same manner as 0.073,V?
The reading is 55,V
